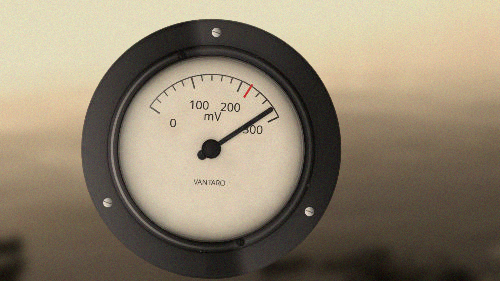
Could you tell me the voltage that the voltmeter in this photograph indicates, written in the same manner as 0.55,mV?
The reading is 280,mV
